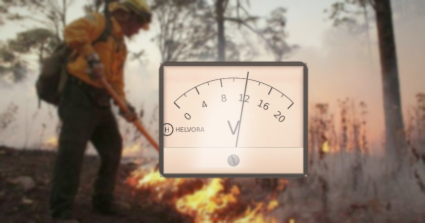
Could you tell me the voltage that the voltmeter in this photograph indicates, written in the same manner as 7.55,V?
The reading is 12,V
